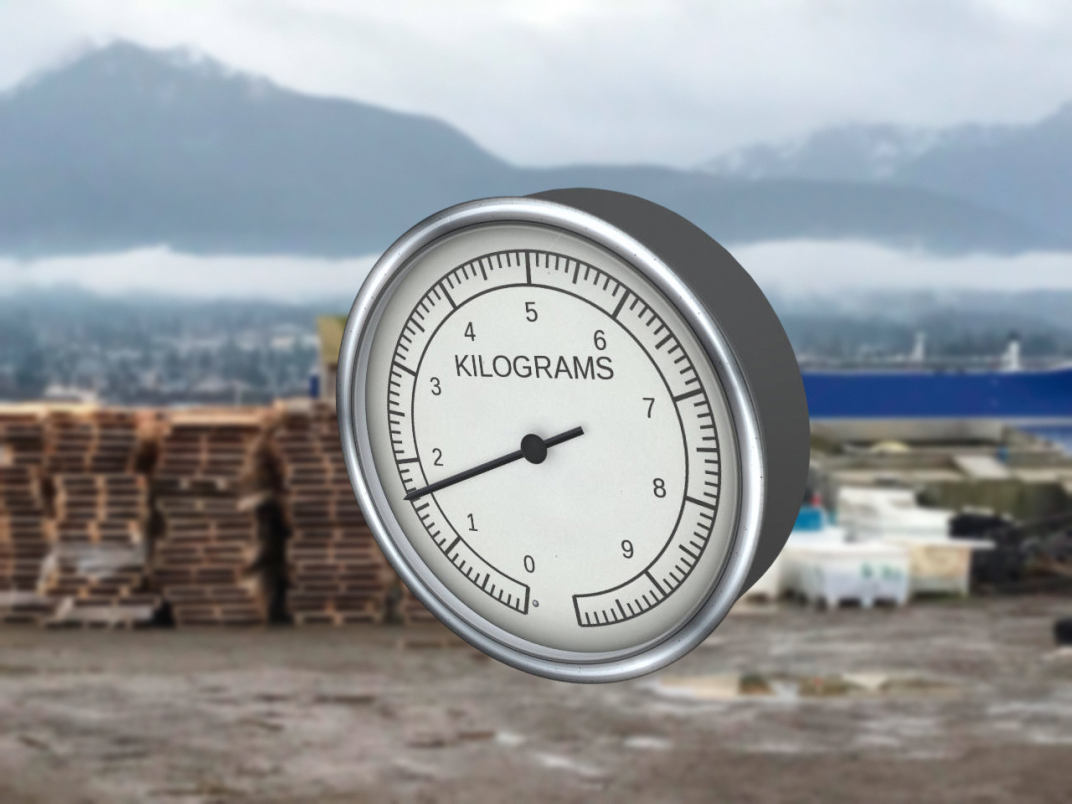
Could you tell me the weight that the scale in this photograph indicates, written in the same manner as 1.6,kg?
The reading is 1.65,kg
